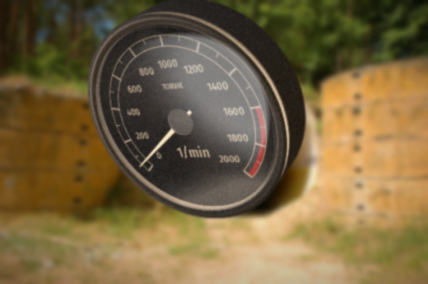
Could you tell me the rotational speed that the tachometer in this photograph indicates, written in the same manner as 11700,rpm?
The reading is 50,rpm
